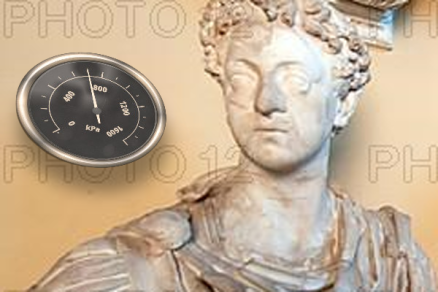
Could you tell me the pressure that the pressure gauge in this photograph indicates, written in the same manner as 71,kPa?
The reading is 700,kPa
